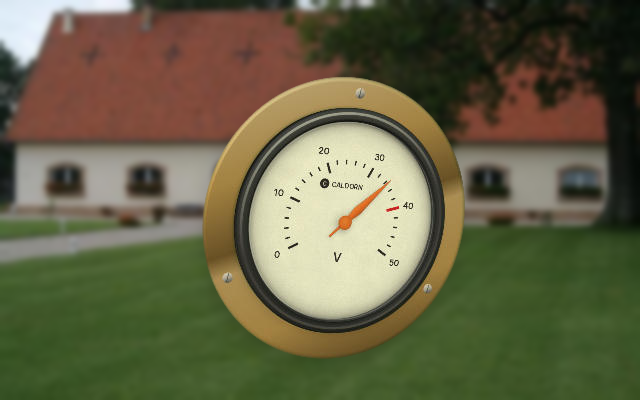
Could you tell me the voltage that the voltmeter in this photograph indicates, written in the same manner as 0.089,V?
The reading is 34,V
